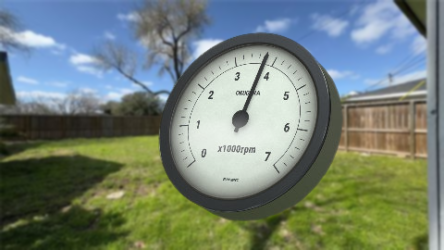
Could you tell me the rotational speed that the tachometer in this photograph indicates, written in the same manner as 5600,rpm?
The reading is 3800,rpm
